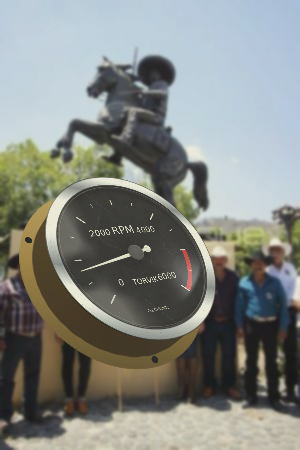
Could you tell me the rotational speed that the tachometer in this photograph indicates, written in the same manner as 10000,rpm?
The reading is 750,rpm
